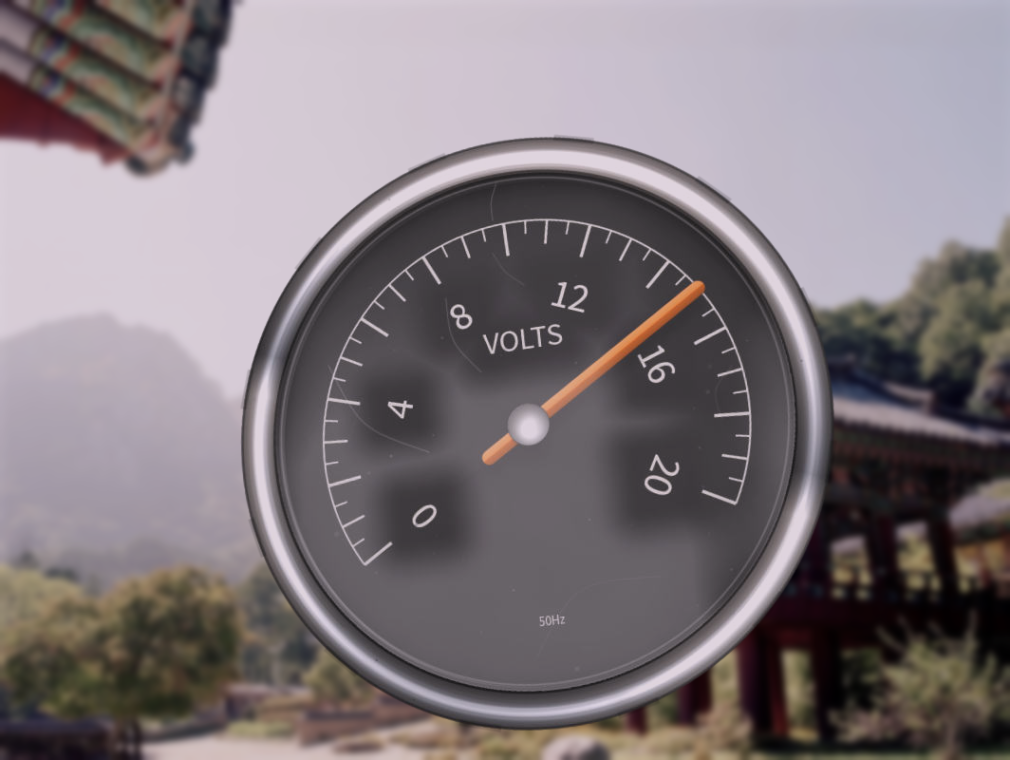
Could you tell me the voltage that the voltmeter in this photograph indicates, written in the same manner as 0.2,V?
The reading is 15,V
